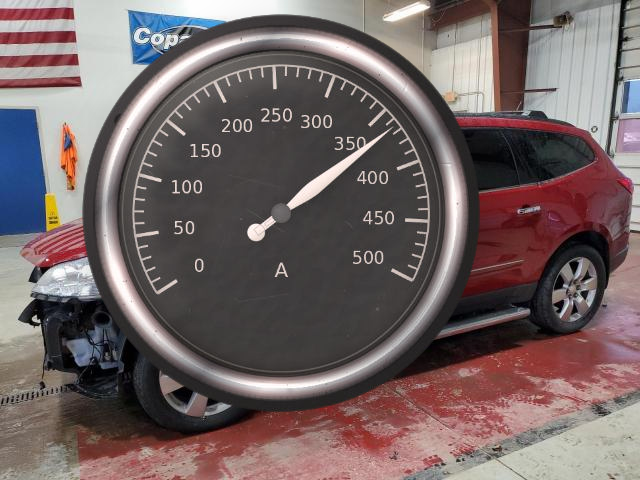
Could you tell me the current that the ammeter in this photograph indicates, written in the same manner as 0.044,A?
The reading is 365,A
